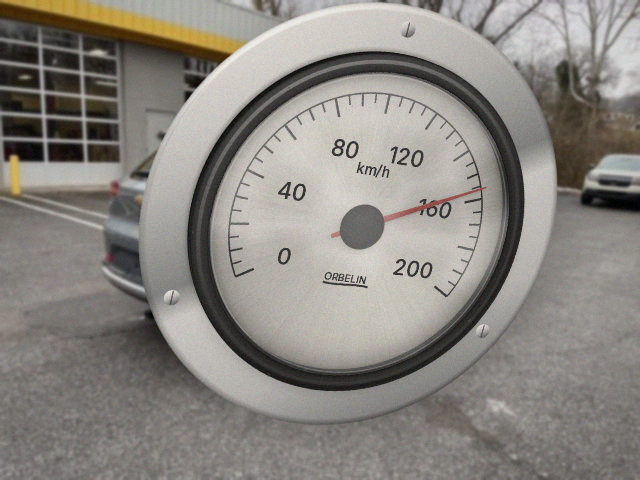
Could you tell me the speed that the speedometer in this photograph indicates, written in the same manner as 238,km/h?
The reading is 155,km/h
